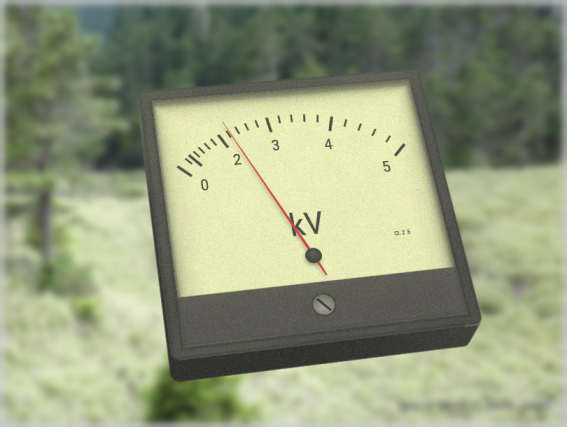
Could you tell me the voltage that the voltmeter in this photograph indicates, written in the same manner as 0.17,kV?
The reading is 2.2,kV
